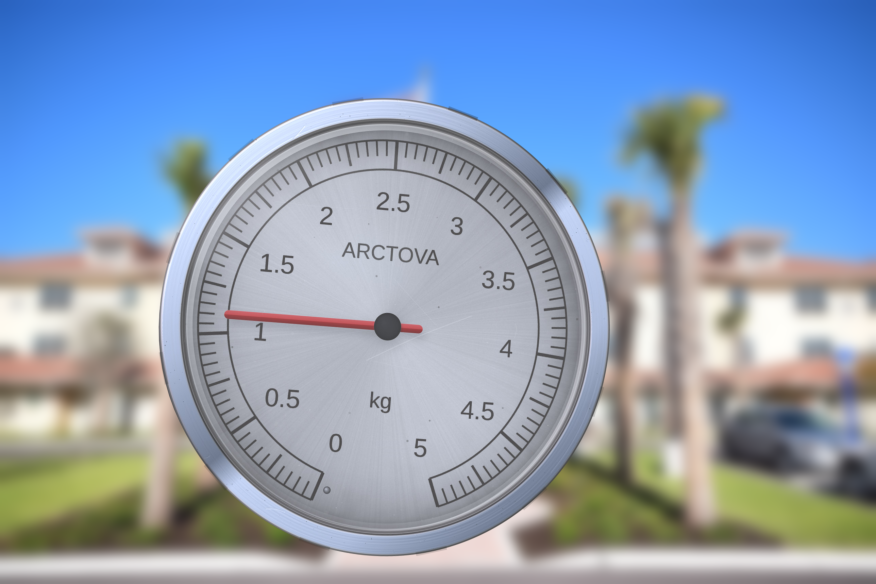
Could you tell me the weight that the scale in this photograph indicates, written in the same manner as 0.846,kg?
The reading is 1.1,kg
